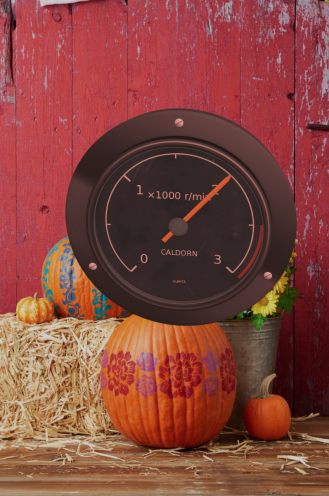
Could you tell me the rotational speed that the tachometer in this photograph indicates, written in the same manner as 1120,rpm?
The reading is 2000,rpm
